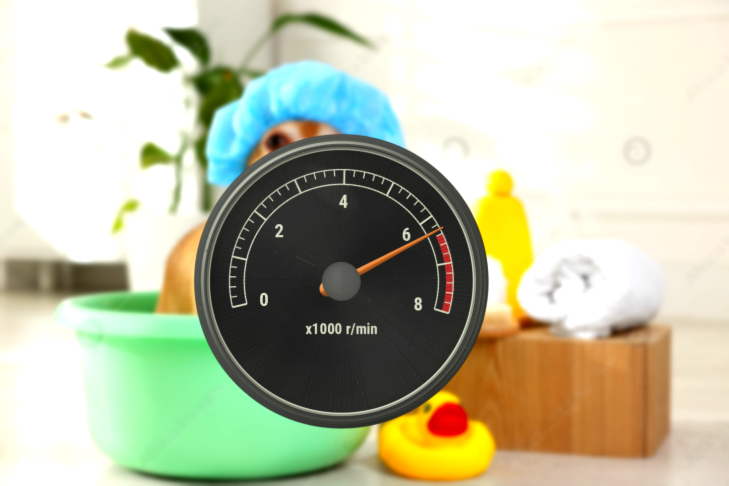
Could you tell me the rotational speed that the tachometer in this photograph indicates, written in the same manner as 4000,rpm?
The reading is 6300,rpm
